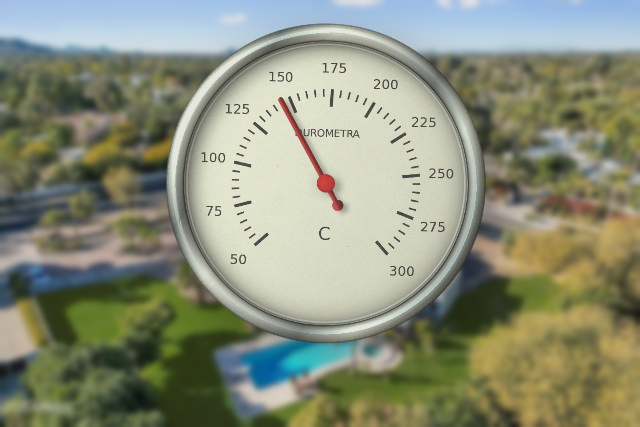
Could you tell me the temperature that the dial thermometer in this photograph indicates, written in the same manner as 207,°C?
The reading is 145,°C
